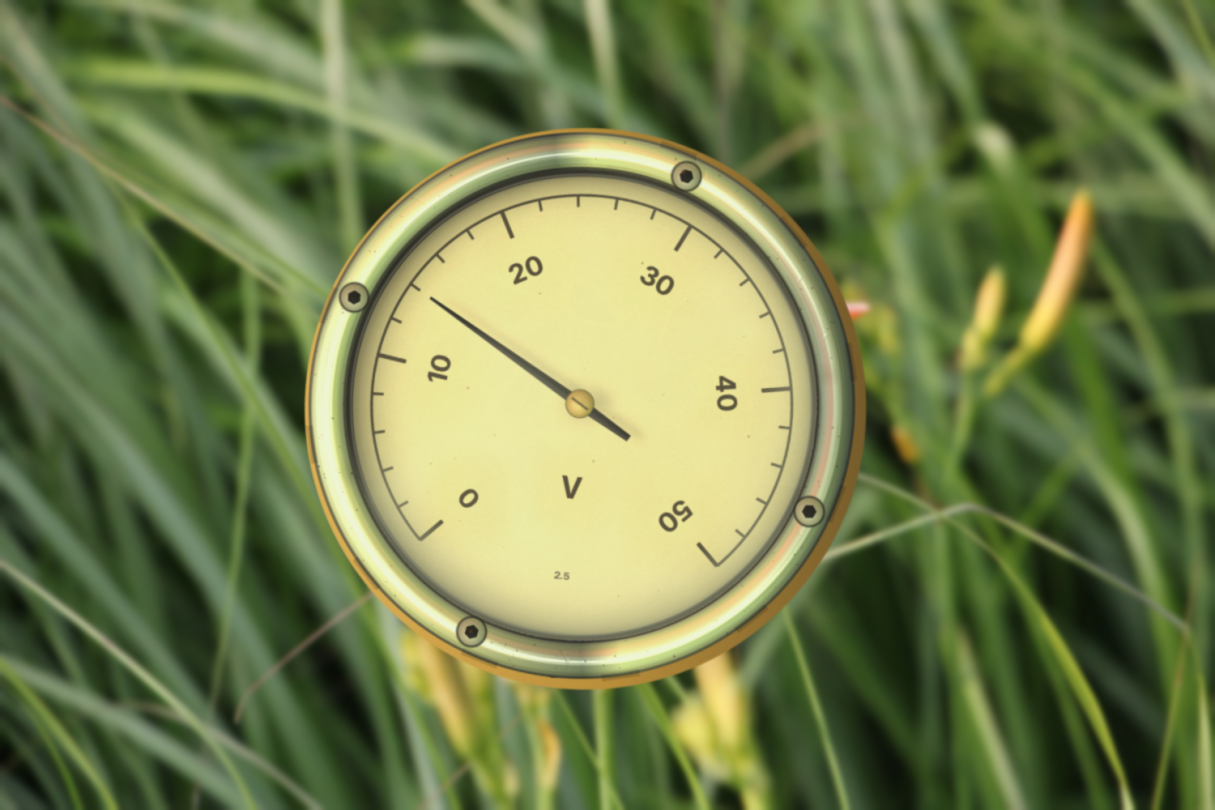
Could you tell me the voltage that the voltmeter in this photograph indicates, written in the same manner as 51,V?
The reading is 14,V
